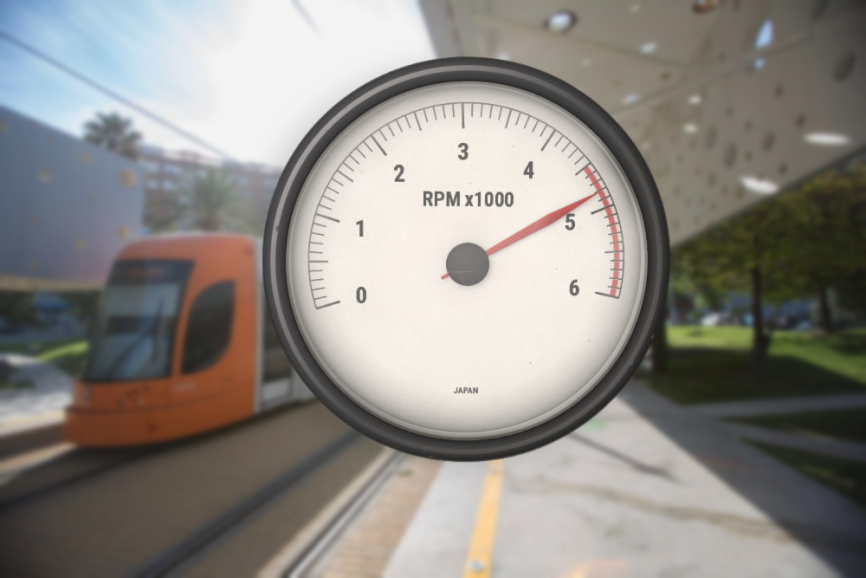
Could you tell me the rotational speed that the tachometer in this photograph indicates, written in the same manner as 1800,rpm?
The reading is 4800,rpm
